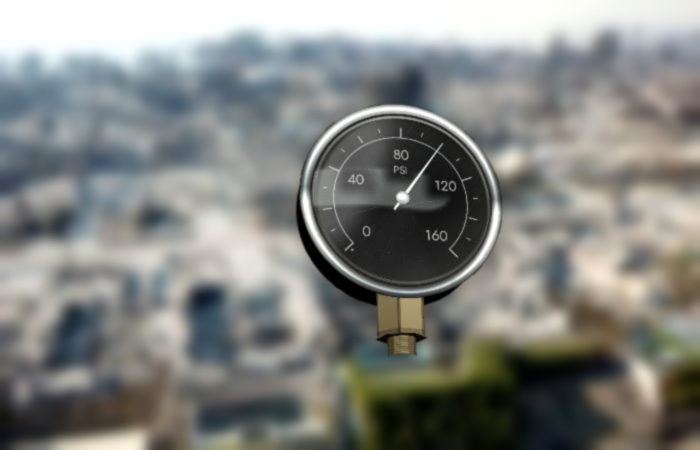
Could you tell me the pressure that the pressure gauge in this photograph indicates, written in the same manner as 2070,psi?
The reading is 100,psi
